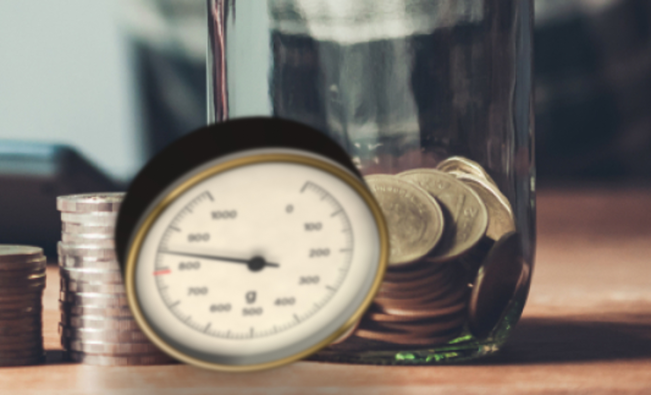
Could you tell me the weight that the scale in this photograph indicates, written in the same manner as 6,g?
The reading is 850,g
